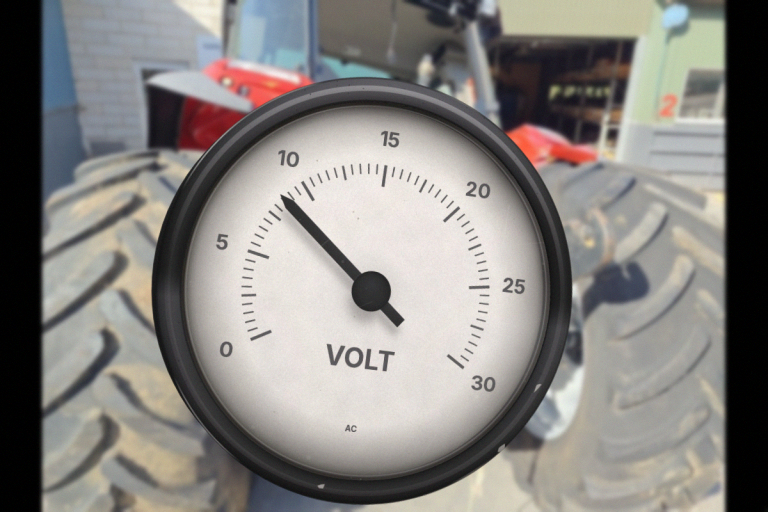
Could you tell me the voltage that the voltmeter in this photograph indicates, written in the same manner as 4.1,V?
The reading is 8.5,V
